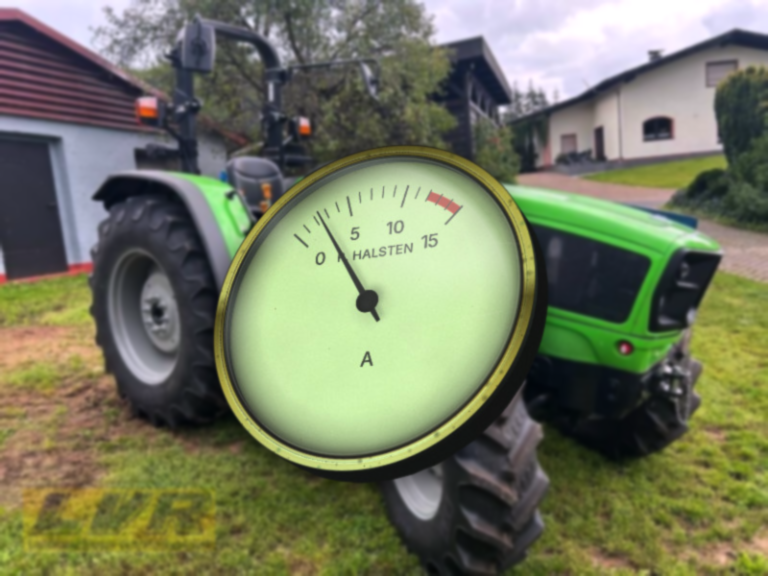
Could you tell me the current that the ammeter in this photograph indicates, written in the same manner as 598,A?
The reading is 2.5,A
